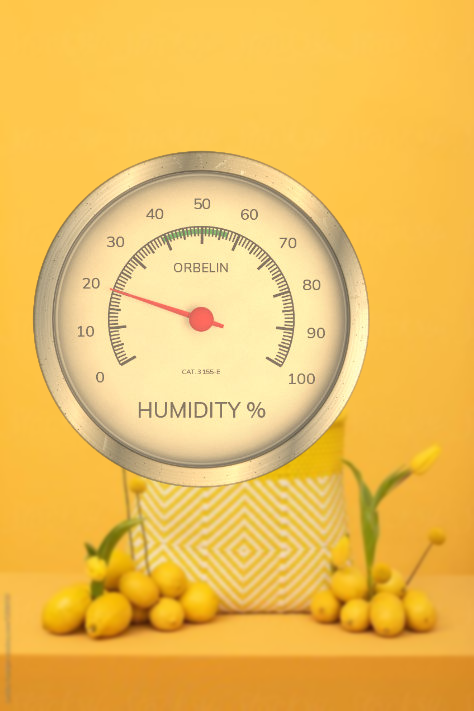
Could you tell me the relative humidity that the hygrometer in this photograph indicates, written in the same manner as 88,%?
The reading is 20,%
